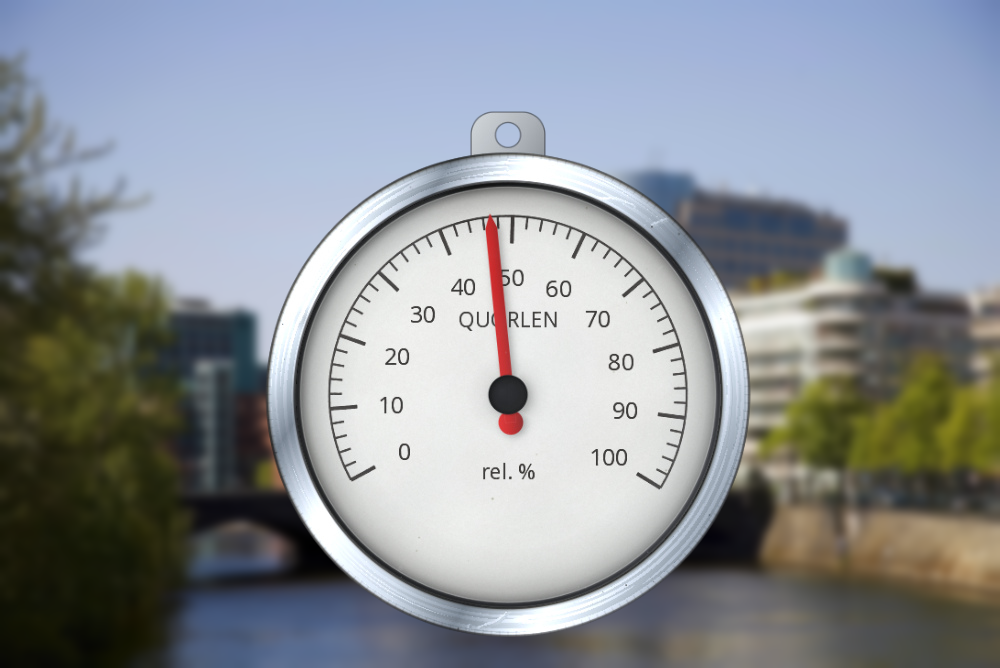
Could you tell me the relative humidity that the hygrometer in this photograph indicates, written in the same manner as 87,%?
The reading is 47,%
